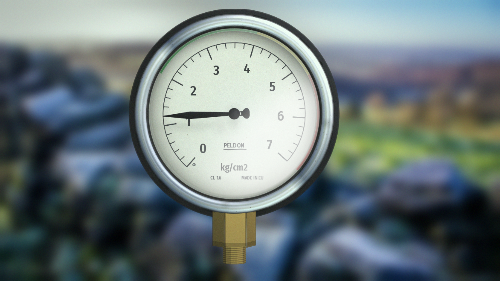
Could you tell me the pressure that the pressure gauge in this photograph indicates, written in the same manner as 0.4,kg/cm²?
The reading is 1.2,kg/cm²
